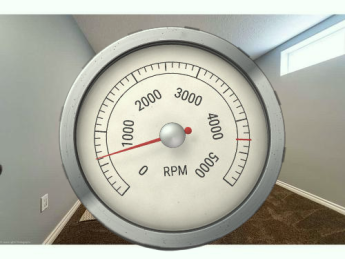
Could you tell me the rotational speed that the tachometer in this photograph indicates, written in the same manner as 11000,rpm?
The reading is 600,rpm
